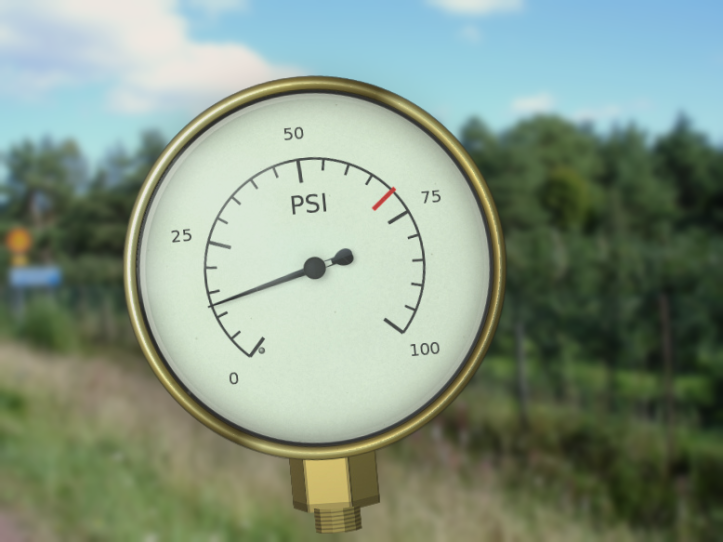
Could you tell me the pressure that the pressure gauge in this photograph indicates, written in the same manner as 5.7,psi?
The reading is 12.5,psi
